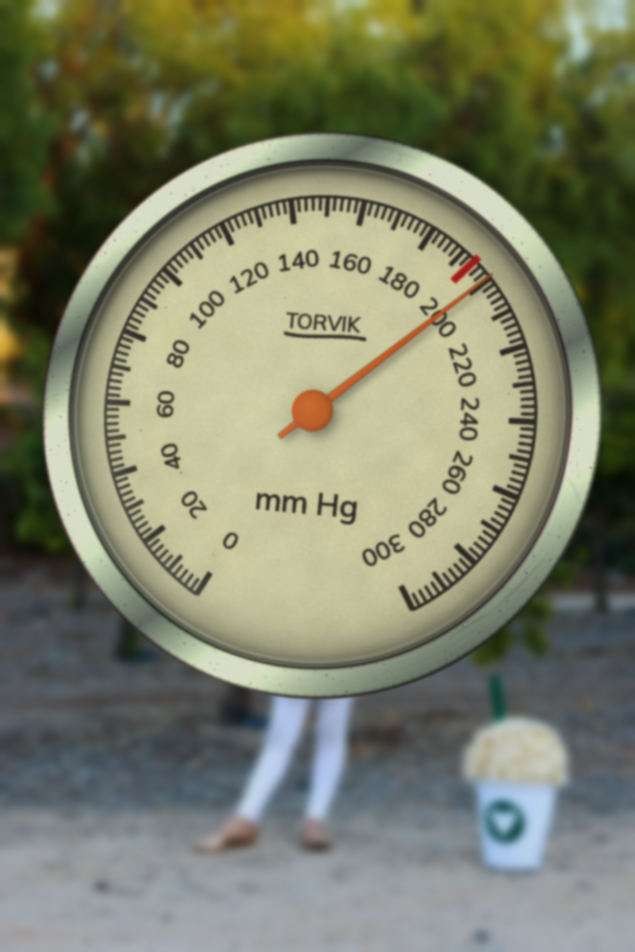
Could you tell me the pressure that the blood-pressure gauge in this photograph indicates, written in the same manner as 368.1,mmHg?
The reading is 200,mmHg
